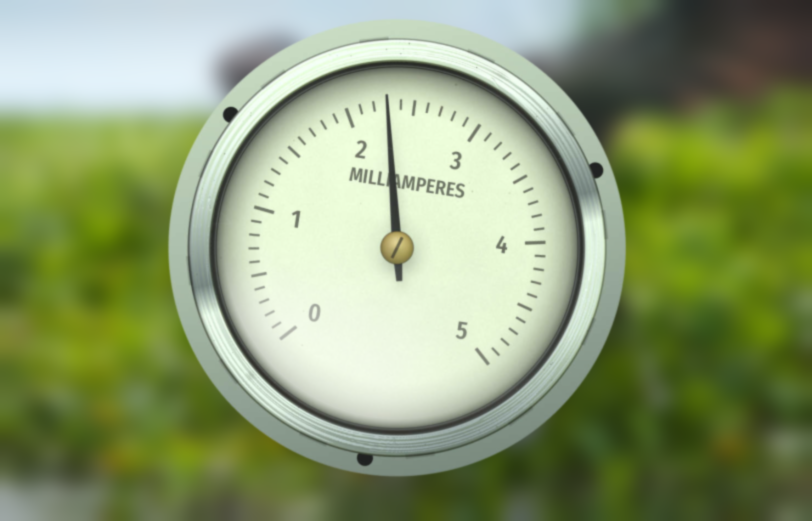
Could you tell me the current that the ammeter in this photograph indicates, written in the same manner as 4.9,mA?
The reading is 2.3,mA
